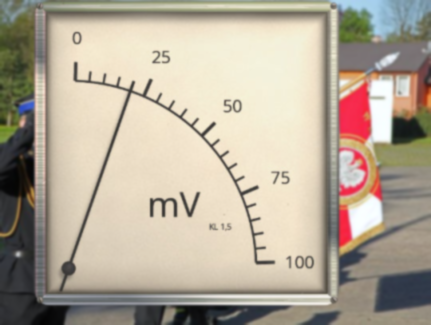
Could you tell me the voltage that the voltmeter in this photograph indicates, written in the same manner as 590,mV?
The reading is 20,mV
